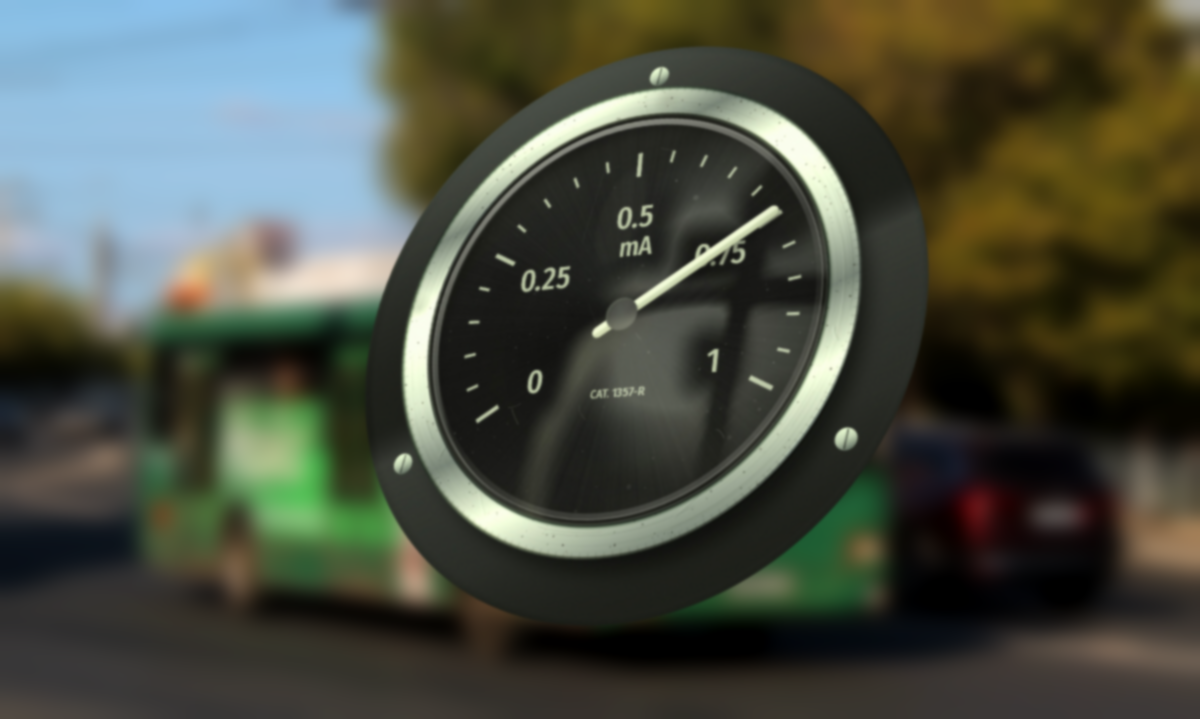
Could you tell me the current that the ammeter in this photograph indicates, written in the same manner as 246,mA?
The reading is 0.75,mA
